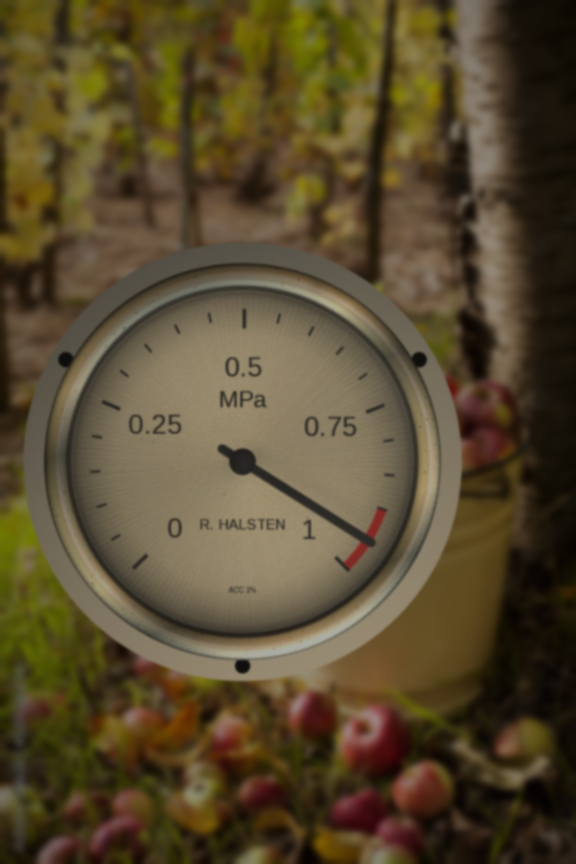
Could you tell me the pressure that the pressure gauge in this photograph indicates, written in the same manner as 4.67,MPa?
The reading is 0.95,MPa
